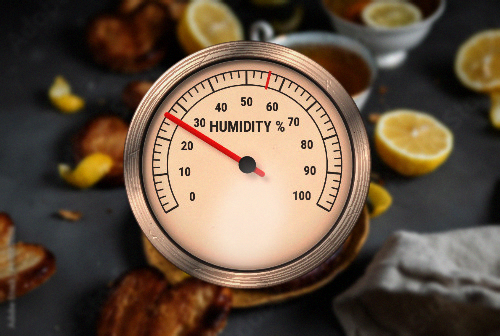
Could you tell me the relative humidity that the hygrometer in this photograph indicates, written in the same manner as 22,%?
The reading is 26,%
